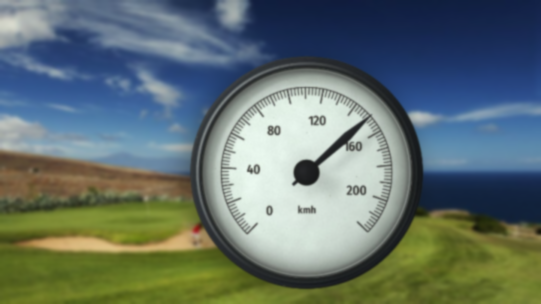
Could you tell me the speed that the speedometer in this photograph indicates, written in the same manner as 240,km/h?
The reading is 150,km/h
